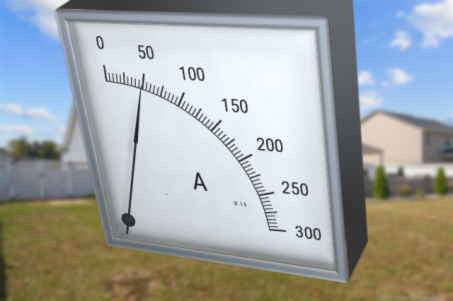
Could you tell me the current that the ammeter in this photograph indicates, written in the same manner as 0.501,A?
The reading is 50,A
